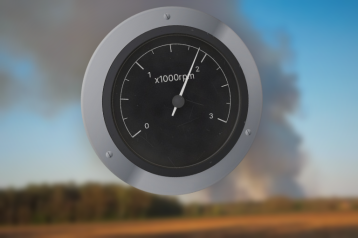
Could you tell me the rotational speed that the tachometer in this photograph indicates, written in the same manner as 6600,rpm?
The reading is 1875,rpm
